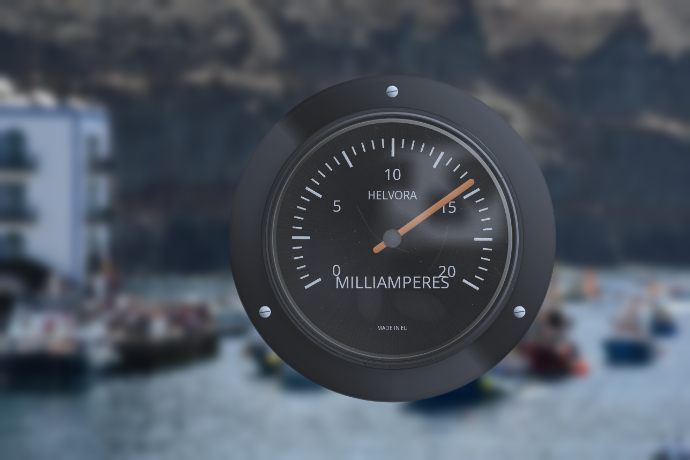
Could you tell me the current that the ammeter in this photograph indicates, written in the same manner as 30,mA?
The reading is 14.5,mA
